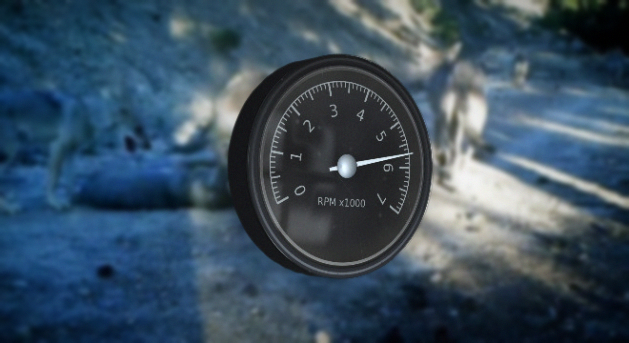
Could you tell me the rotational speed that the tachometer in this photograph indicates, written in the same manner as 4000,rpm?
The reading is 5700,rpm
